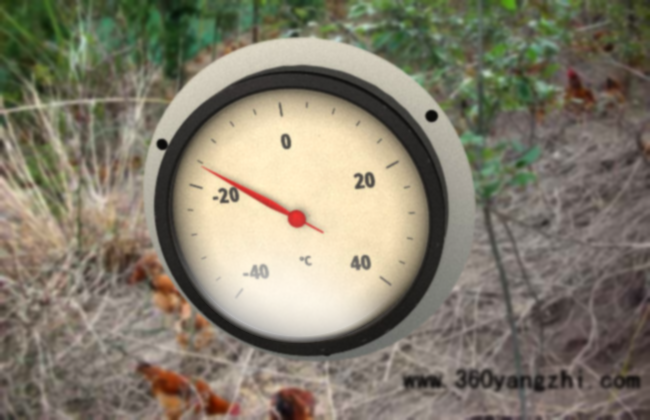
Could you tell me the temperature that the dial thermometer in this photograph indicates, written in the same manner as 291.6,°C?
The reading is -16,°C
